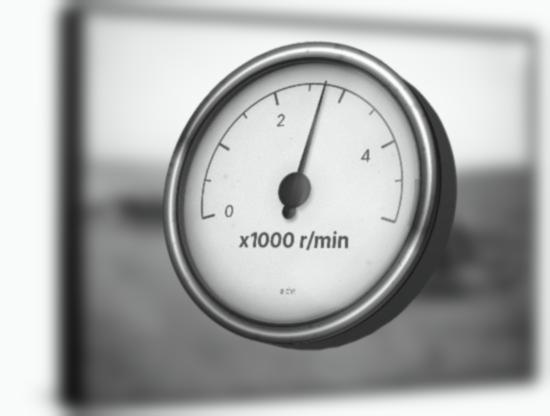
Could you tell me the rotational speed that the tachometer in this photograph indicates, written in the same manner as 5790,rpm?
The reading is 2750,rpm
